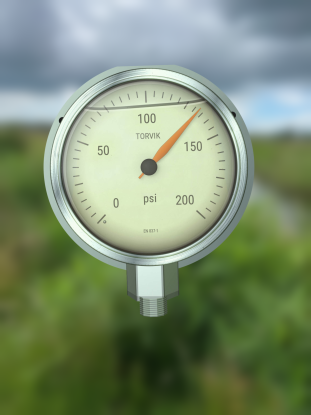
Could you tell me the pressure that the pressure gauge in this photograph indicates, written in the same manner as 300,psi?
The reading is 132.5,psi
